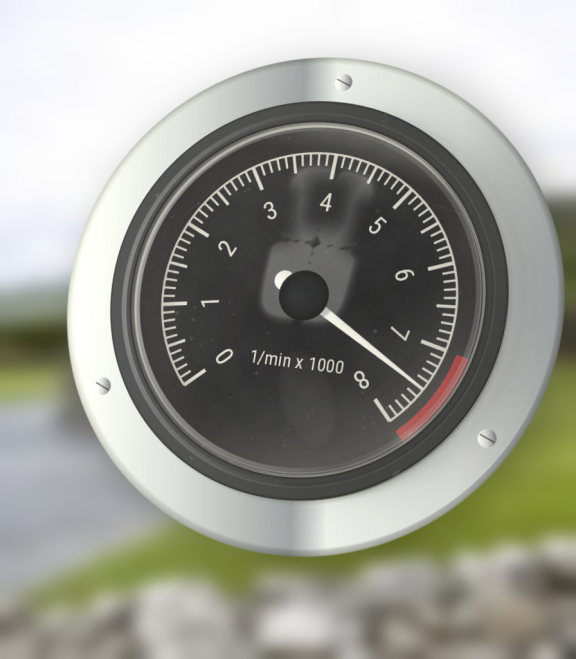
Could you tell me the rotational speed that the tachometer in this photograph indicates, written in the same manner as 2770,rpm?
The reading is 7500,rpm
